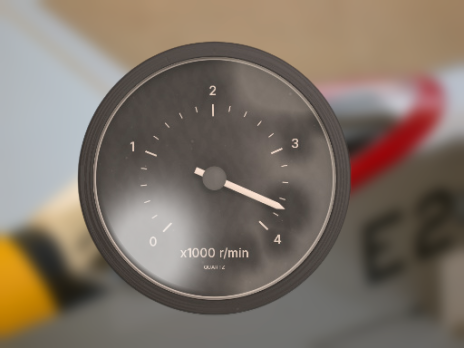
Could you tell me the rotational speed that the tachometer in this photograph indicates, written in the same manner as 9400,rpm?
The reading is 3700,rpm
